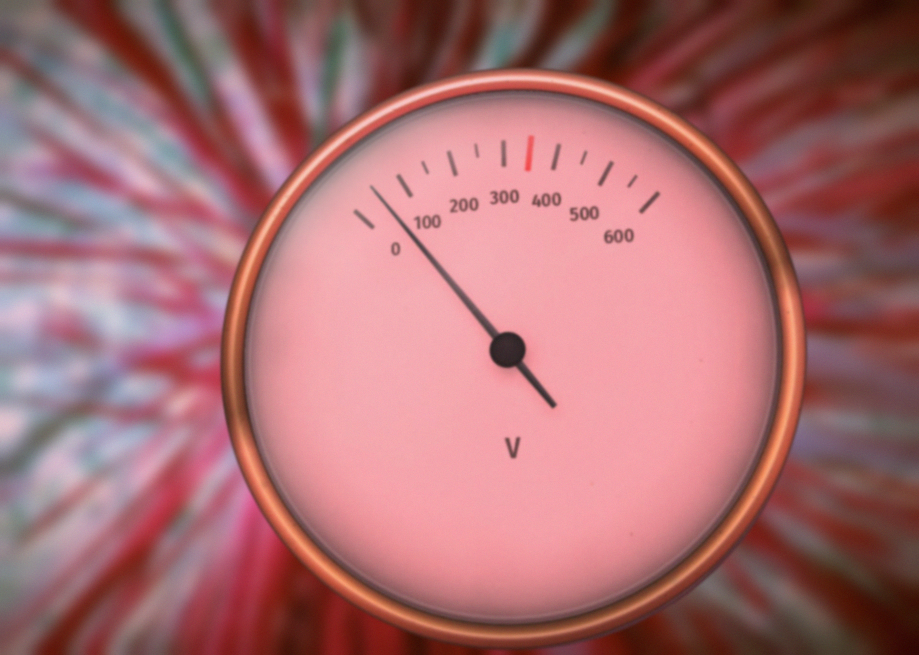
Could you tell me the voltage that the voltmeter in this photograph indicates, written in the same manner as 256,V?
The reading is 50,V
